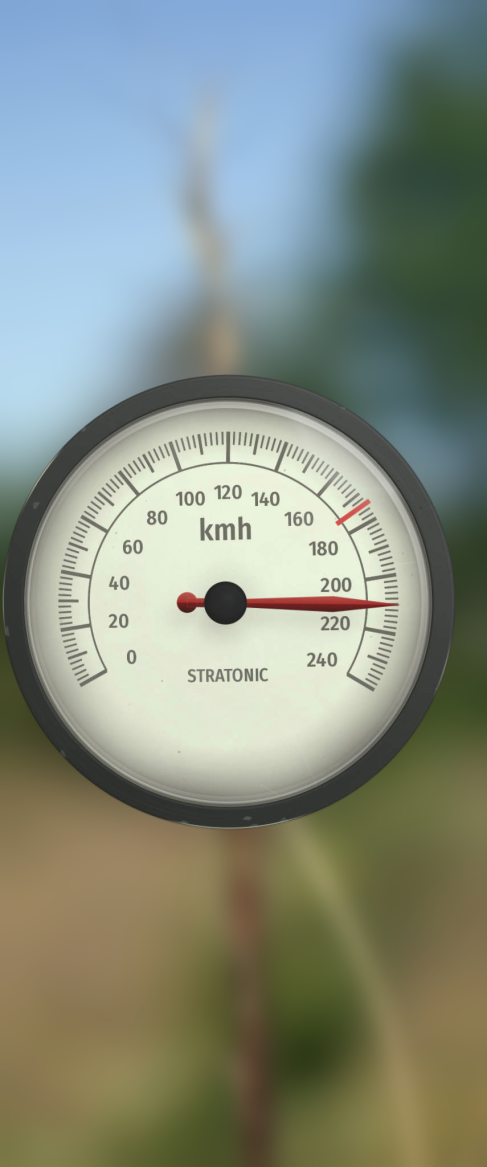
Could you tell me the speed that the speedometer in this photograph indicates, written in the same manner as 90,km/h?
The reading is 210,km/h
